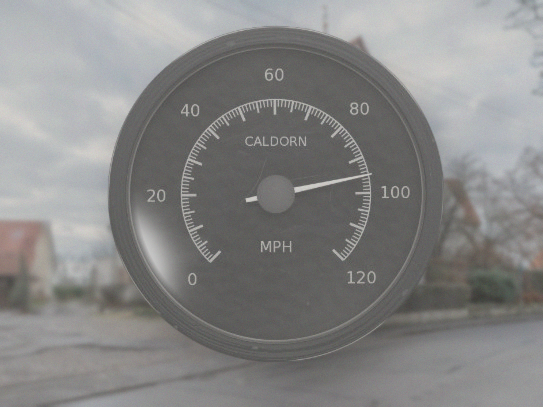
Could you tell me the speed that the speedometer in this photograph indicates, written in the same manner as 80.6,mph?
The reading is 95,mph
